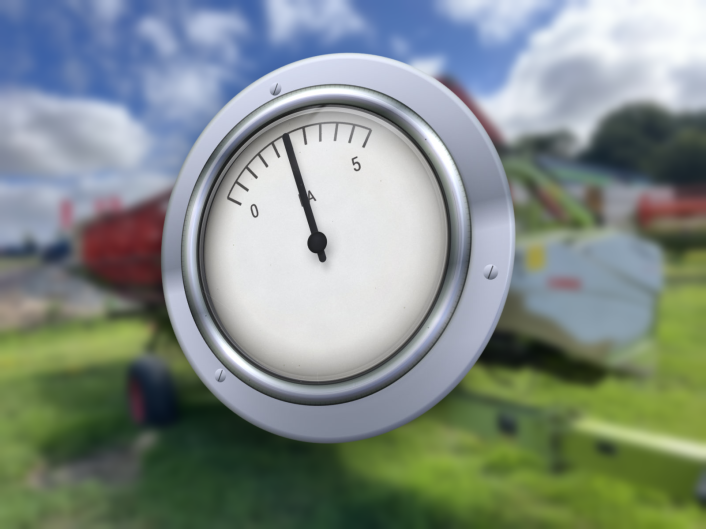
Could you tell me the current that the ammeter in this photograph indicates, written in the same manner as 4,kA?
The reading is 2.5,kA
